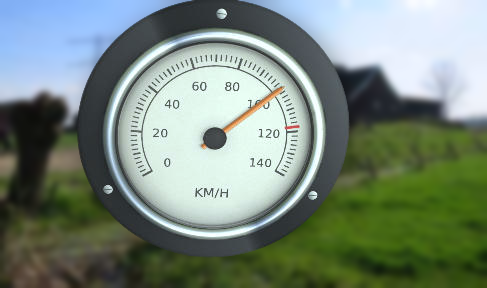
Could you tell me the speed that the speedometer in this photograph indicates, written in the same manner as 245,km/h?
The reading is 100,km/h
